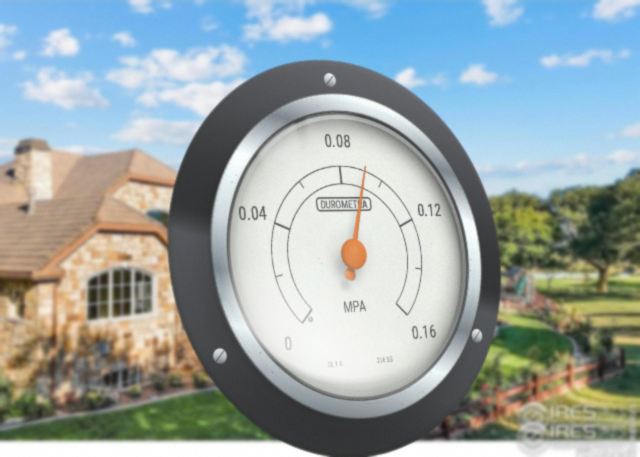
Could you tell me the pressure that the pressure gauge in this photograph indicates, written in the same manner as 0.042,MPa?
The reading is 0.09,MPa
